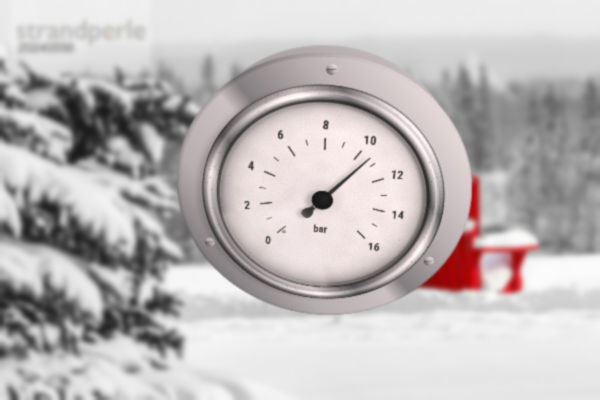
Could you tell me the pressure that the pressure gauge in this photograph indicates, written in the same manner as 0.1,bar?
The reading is 10.5,bar
